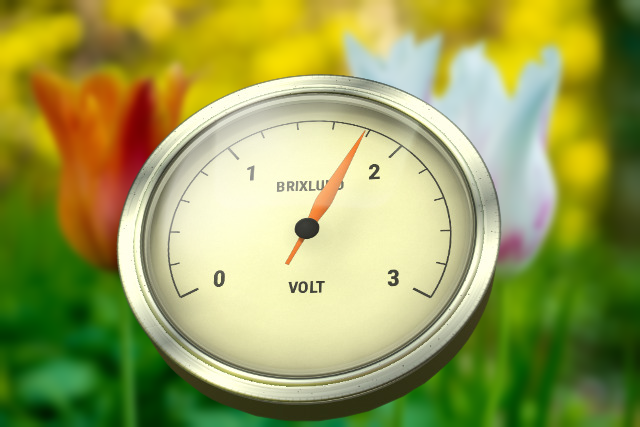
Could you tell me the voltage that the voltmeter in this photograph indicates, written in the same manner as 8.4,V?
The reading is 1.8,V
